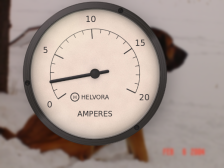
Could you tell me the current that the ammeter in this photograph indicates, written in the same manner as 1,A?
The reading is 2,A
